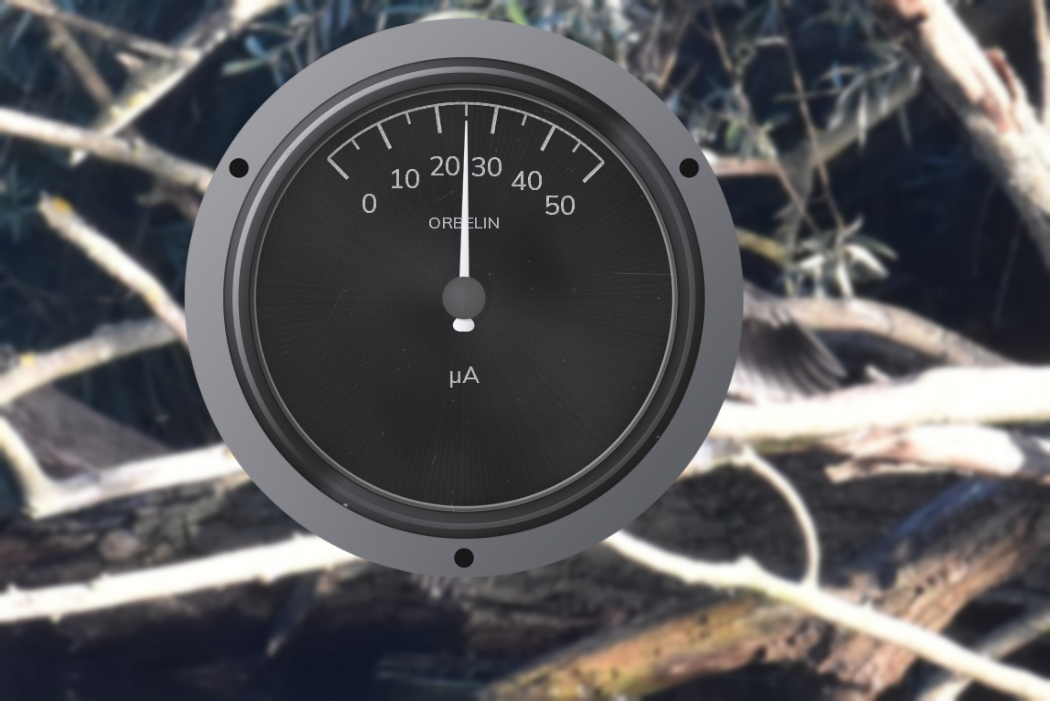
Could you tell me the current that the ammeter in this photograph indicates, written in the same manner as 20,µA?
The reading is 25,µA
